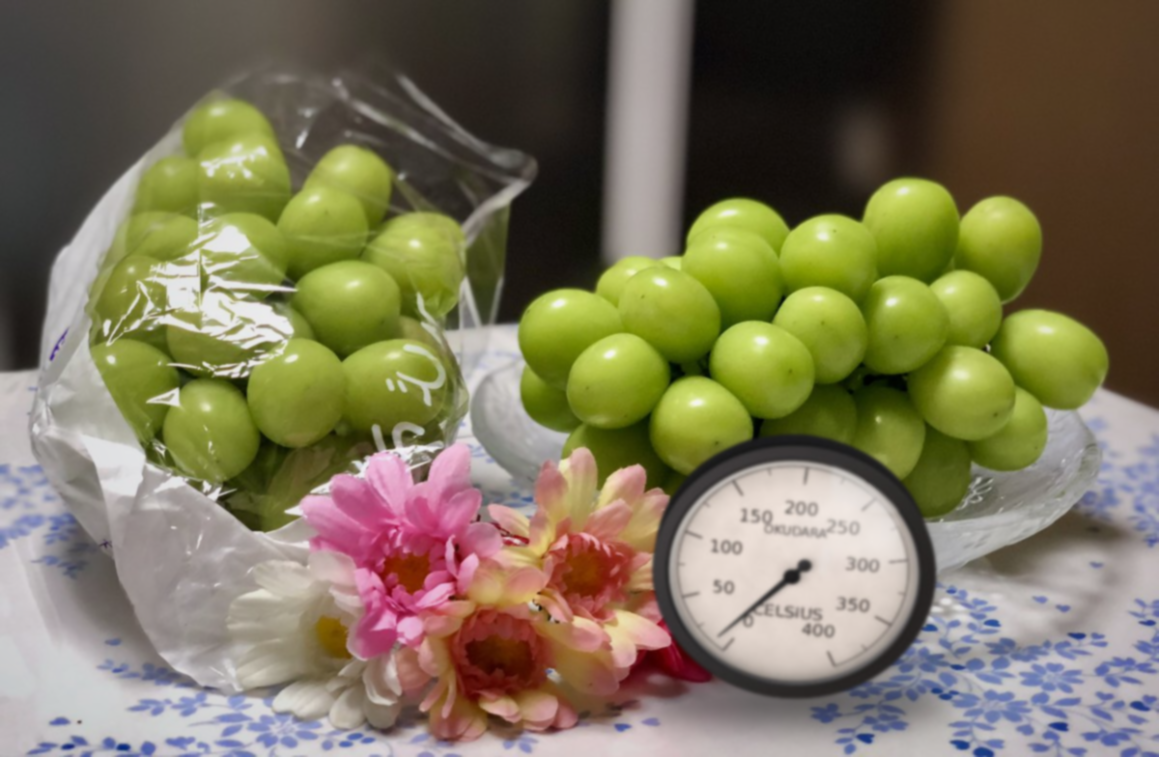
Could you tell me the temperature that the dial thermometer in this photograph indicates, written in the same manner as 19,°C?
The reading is 12.5,°C
